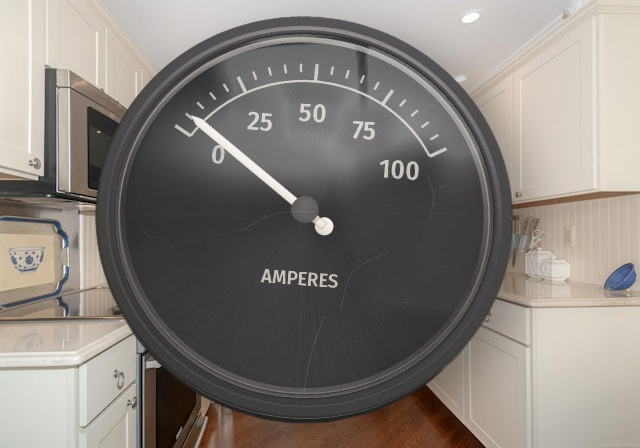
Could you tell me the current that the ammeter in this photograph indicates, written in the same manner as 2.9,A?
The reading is 5,A
